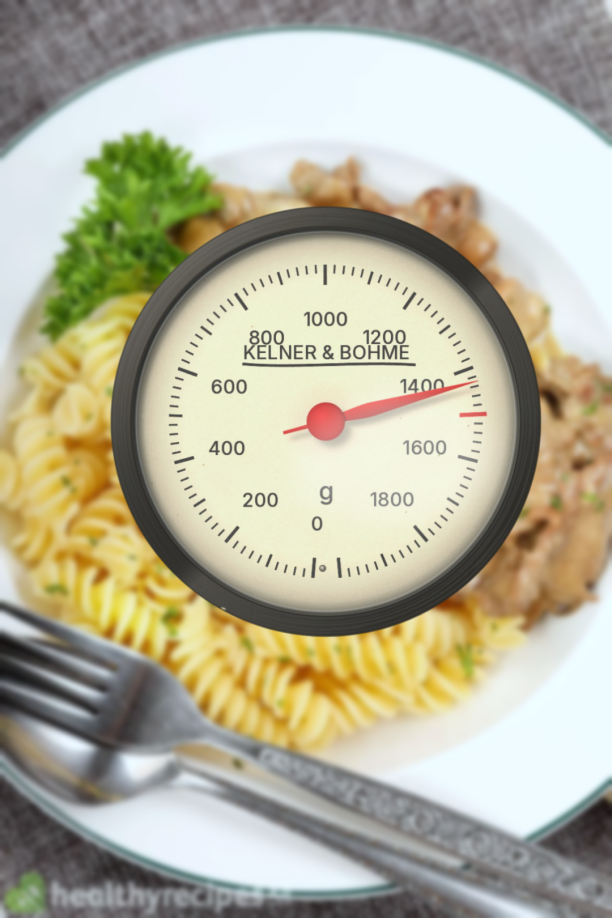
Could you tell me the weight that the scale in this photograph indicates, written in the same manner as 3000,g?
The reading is 1430,g
